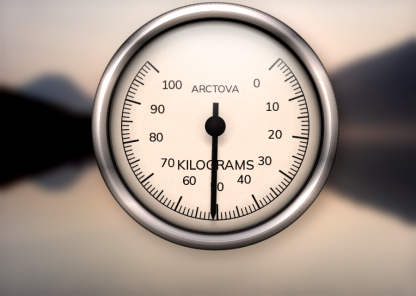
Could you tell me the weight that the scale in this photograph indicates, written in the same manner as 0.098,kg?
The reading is 51,kg
